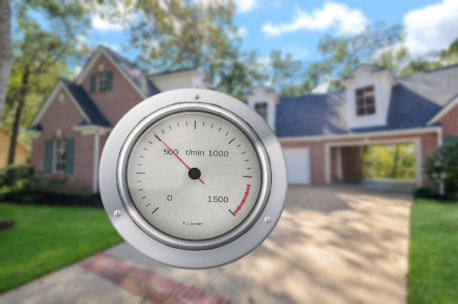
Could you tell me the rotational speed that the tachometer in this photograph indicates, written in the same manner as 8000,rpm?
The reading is 500,rpm
